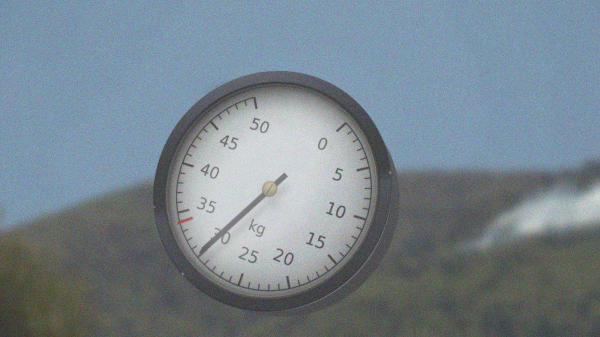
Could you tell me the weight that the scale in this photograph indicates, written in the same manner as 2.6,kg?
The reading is 30,kg
